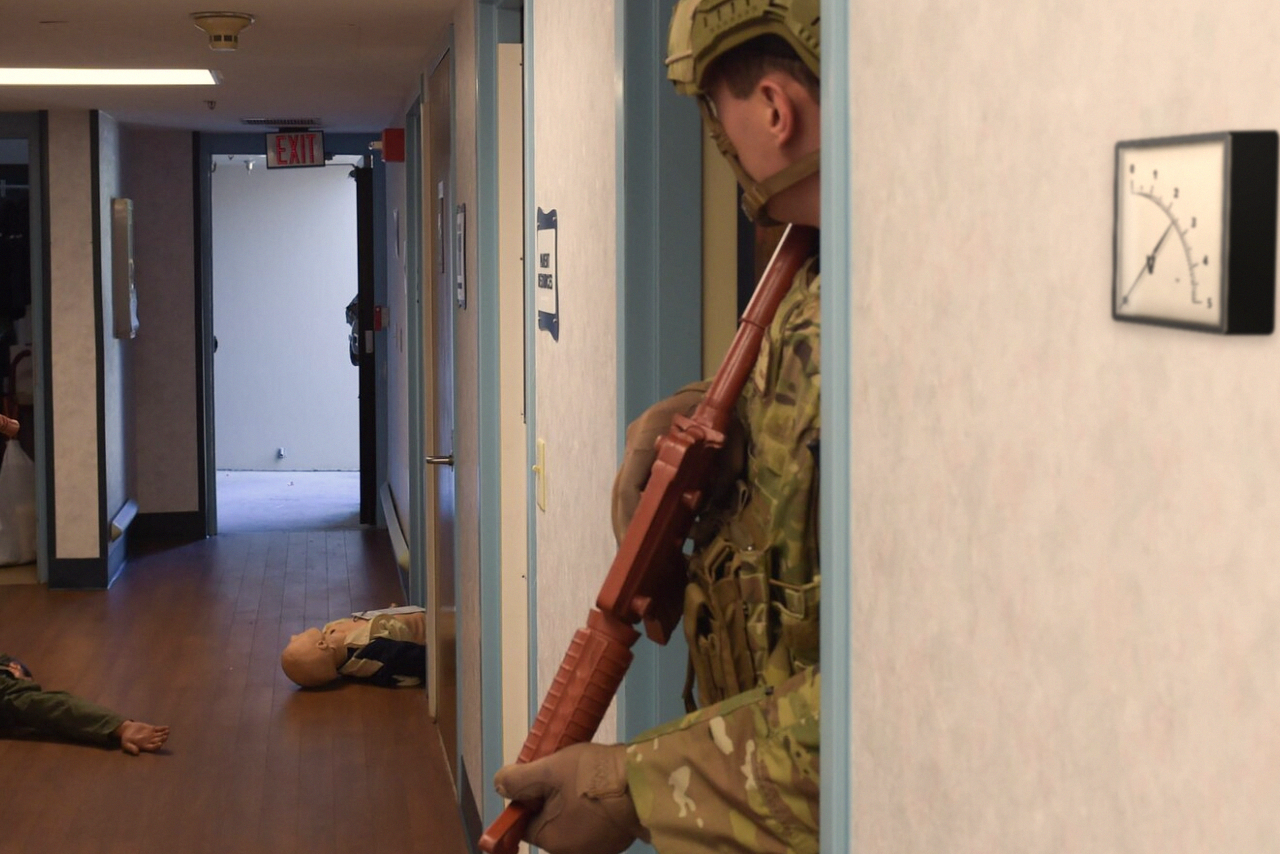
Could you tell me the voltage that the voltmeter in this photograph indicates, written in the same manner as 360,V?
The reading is 2.5,V
